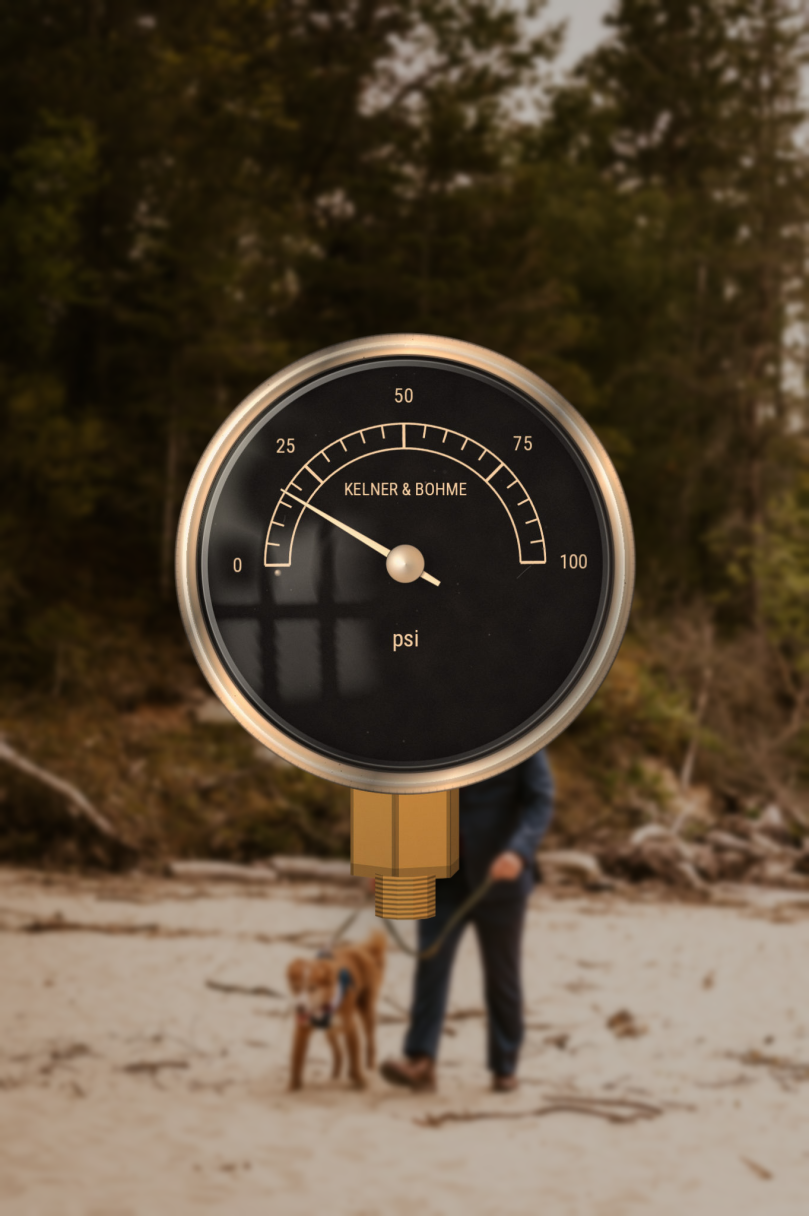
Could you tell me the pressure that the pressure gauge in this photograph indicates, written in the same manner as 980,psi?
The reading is 17.5,psi
